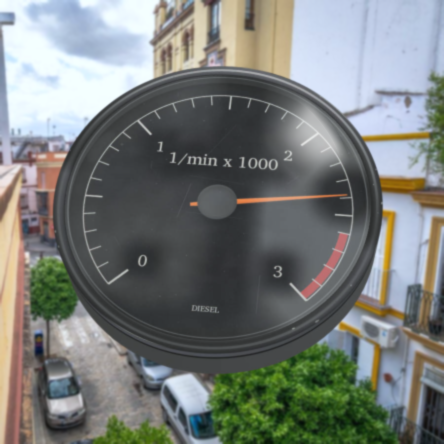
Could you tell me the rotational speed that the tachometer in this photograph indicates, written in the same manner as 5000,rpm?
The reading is 2400,rpm
